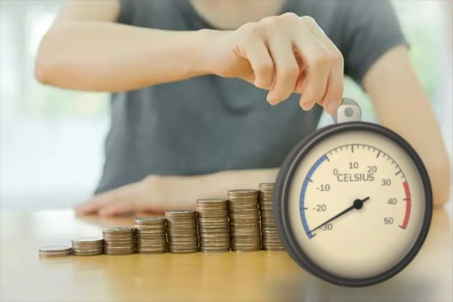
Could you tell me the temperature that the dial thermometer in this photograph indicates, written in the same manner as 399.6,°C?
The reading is -28,°C
